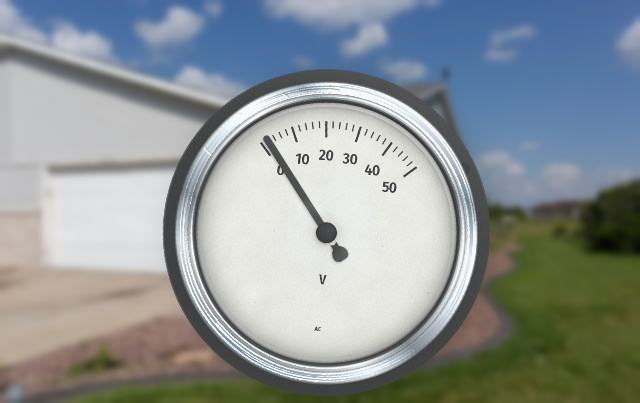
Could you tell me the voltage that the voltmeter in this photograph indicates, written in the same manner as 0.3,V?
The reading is 2,V
